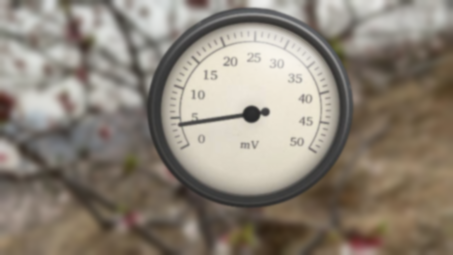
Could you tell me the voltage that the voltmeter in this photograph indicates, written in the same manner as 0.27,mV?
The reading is 4,mV
